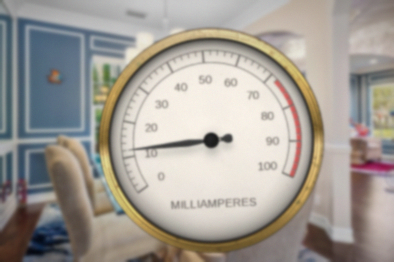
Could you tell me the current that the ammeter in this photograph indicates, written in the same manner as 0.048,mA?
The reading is 12,mA
